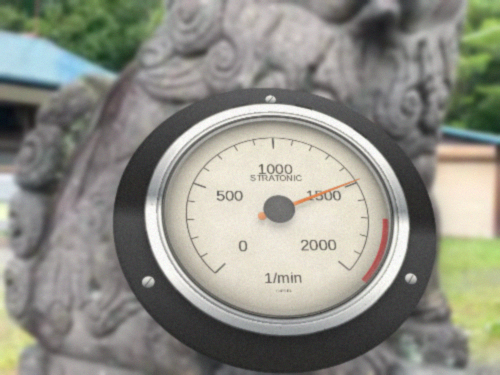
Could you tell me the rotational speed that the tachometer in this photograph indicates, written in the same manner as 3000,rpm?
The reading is 1500,rpm
